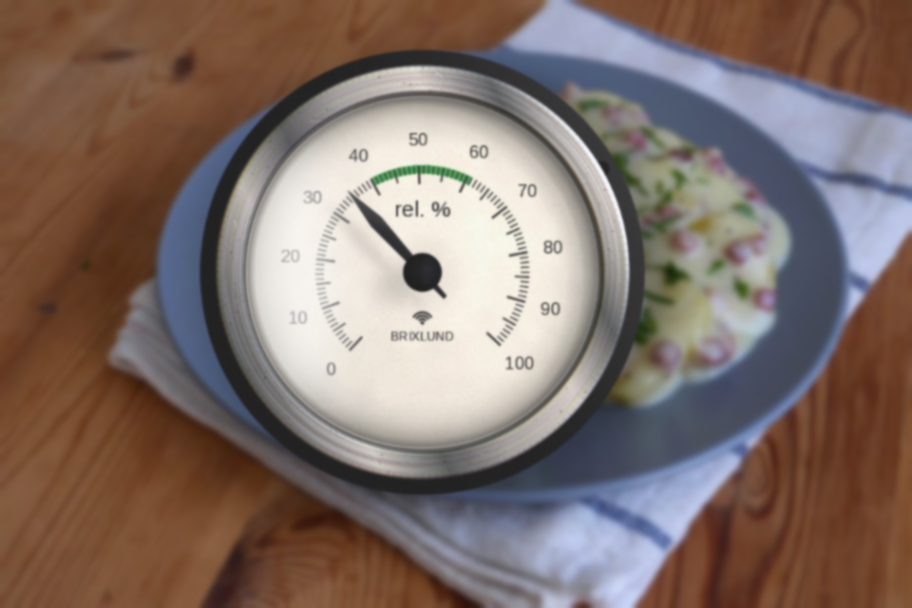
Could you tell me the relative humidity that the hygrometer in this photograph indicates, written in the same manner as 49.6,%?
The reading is 35,%
